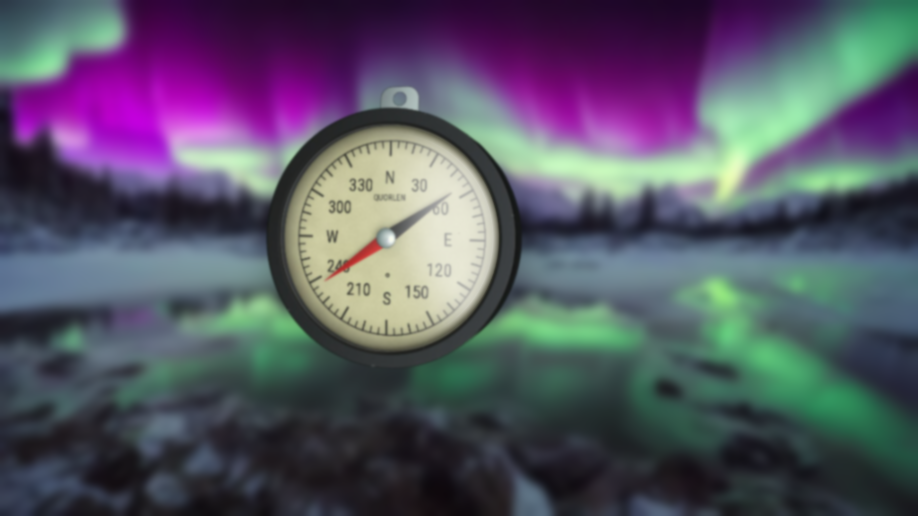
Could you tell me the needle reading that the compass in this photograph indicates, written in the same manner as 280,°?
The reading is 235,°
